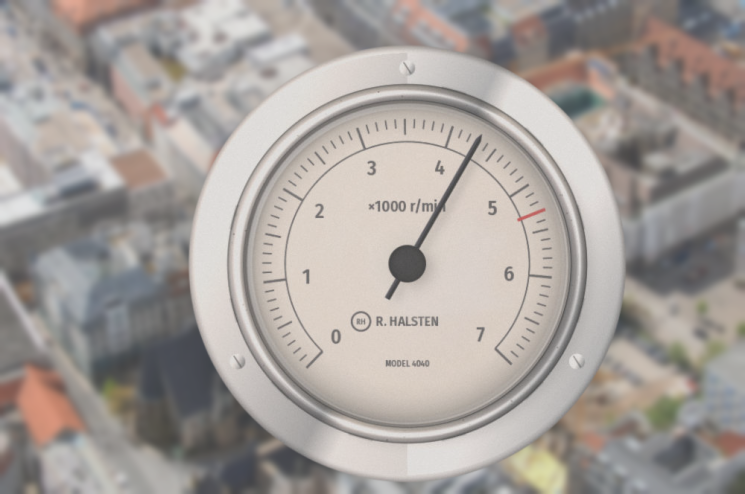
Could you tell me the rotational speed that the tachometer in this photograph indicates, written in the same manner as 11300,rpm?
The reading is 4300,rpm
